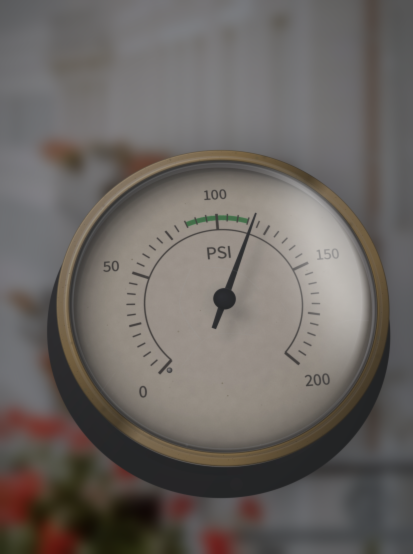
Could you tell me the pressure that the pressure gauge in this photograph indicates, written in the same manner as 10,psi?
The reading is 117.5,psi
